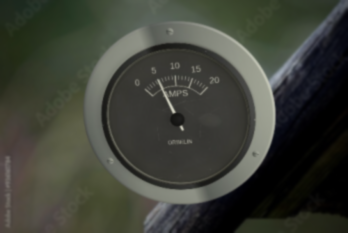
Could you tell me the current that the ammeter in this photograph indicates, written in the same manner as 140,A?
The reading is 5,A
